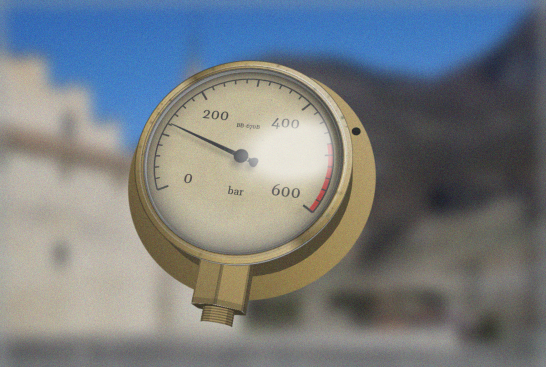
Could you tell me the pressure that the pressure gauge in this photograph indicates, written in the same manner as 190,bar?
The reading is 120,bar
